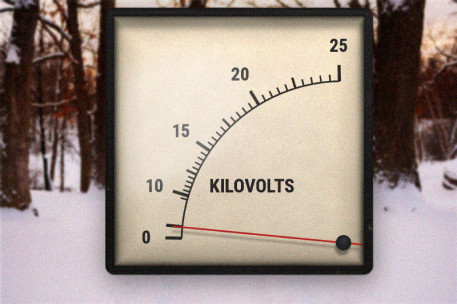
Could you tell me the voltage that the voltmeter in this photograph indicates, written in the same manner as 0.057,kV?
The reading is 5,kV
